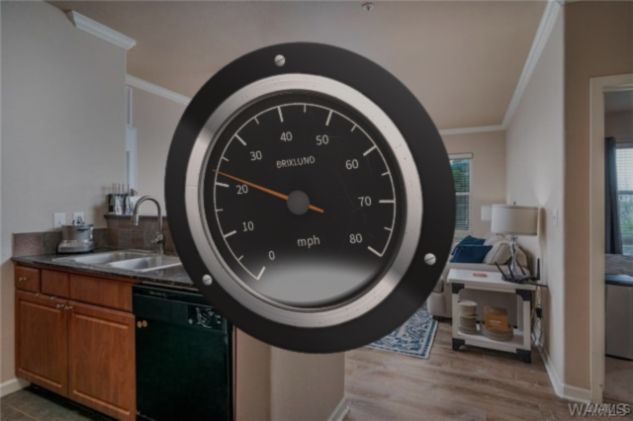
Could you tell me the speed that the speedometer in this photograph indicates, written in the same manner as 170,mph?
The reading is 22.5,mph
